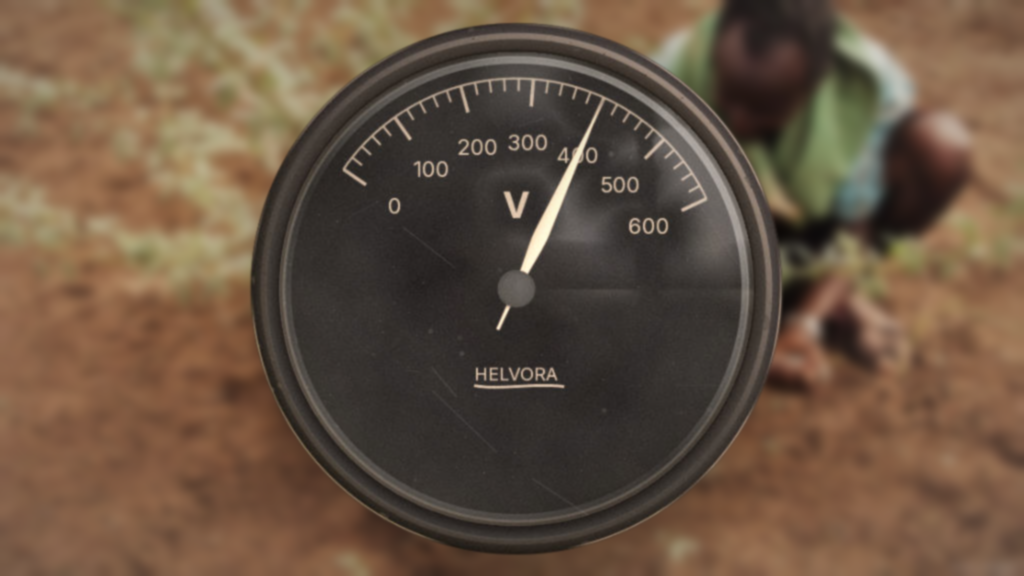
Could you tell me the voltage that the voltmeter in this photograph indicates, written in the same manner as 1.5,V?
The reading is 400,V
